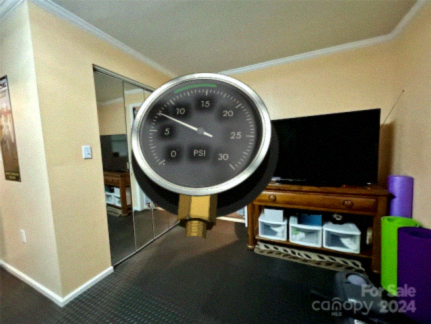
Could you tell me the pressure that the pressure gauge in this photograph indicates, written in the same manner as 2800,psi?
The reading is 7.5,psi
